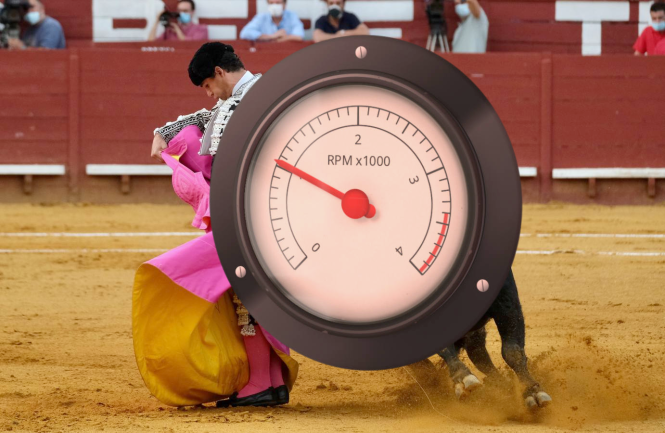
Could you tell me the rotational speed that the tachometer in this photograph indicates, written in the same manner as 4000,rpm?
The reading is 1050,rpm
